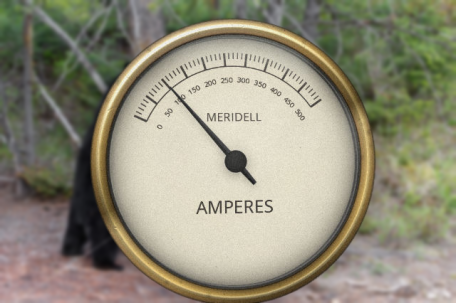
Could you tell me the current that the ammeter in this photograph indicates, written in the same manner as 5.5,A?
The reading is 100,A
